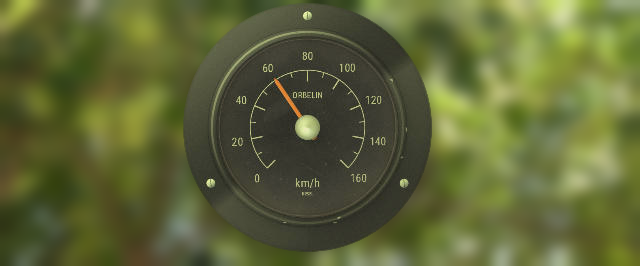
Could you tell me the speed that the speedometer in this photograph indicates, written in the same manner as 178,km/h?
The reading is 60,km/h
